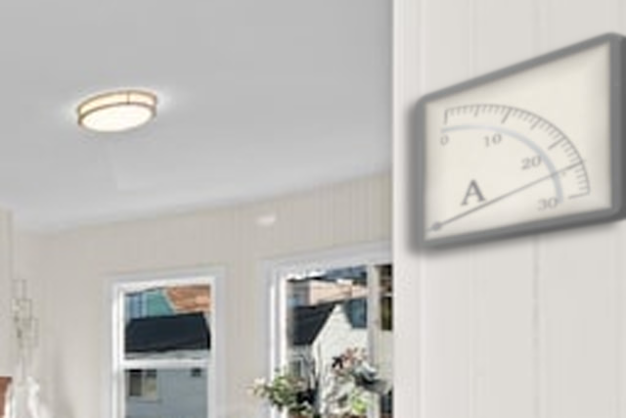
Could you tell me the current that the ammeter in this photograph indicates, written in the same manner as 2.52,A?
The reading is 25,A
